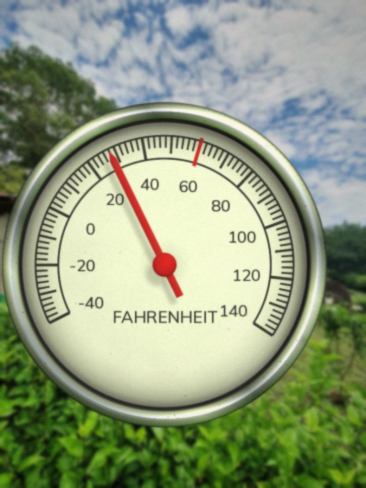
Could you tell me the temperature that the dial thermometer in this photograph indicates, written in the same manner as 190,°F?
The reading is 28,°F
